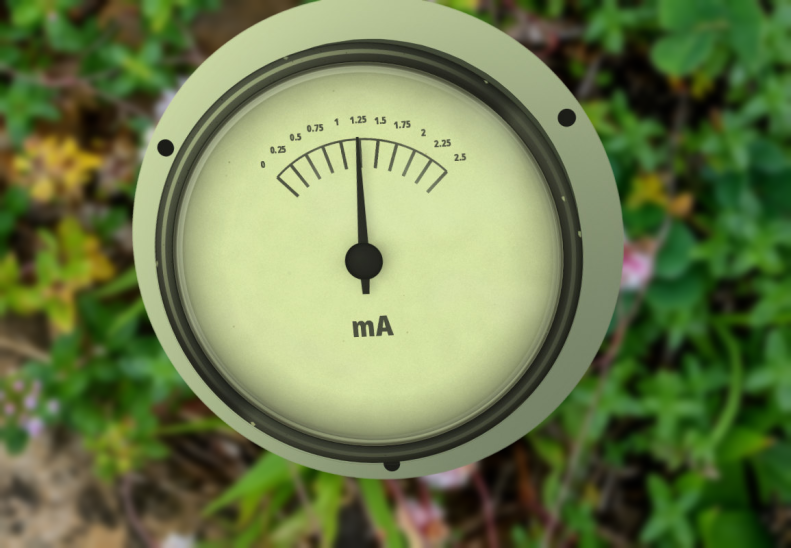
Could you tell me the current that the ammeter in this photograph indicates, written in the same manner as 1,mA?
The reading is 1.25,mA
